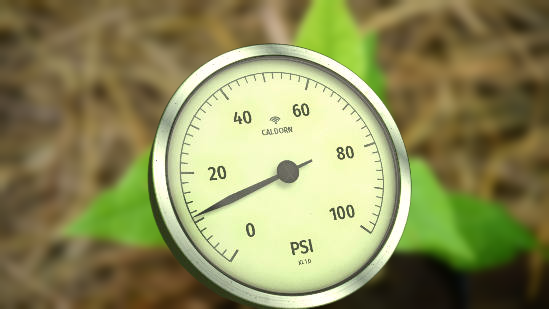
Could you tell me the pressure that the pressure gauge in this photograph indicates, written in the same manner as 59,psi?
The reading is 11,psi
